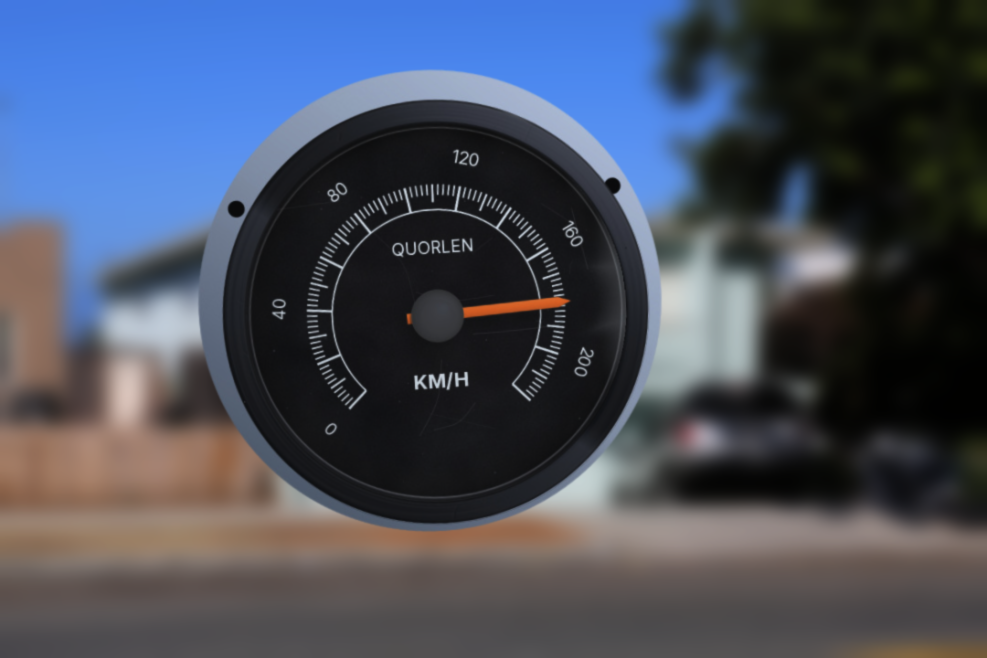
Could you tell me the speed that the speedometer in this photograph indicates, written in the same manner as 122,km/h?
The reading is 180,km/h
